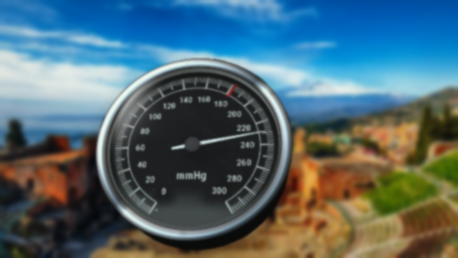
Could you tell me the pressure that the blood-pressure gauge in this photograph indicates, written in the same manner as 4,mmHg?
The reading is 230,mmHg
